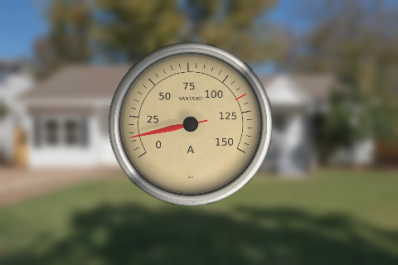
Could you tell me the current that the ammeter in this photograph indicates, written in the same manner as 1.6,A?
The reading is 12.5,A
